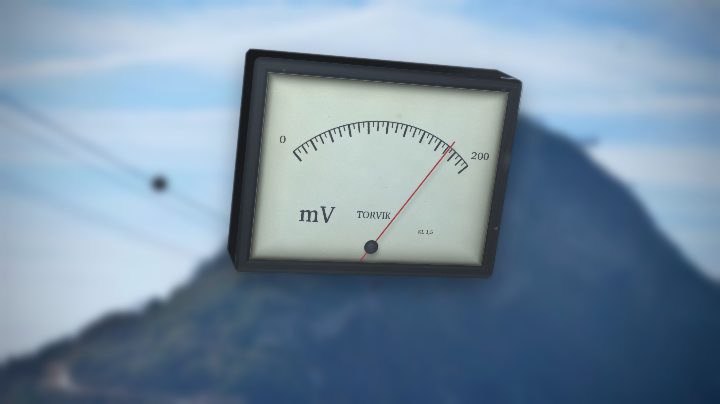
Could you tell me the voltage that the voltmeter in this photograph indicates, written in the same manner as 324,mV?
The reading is 170,mV
